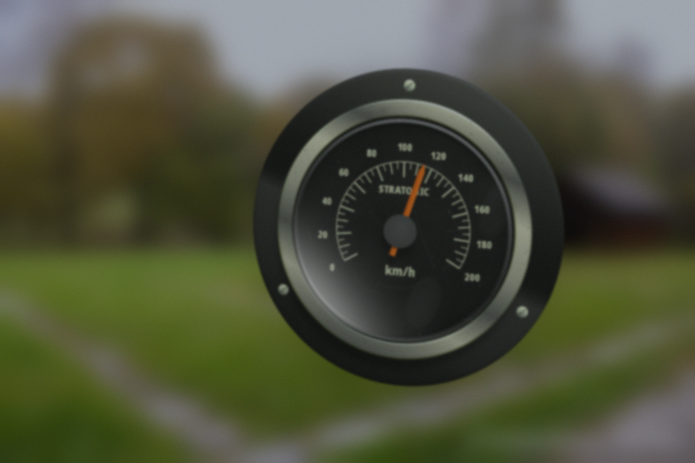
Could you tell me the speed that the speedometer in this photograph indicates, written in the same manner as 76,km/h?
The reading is 115,km/h
